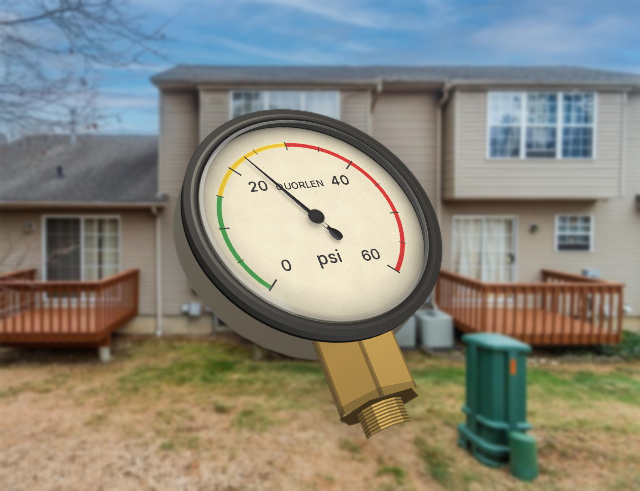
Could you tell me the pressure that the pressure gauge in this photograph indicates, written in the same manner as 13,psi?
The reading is 22.5,psi
